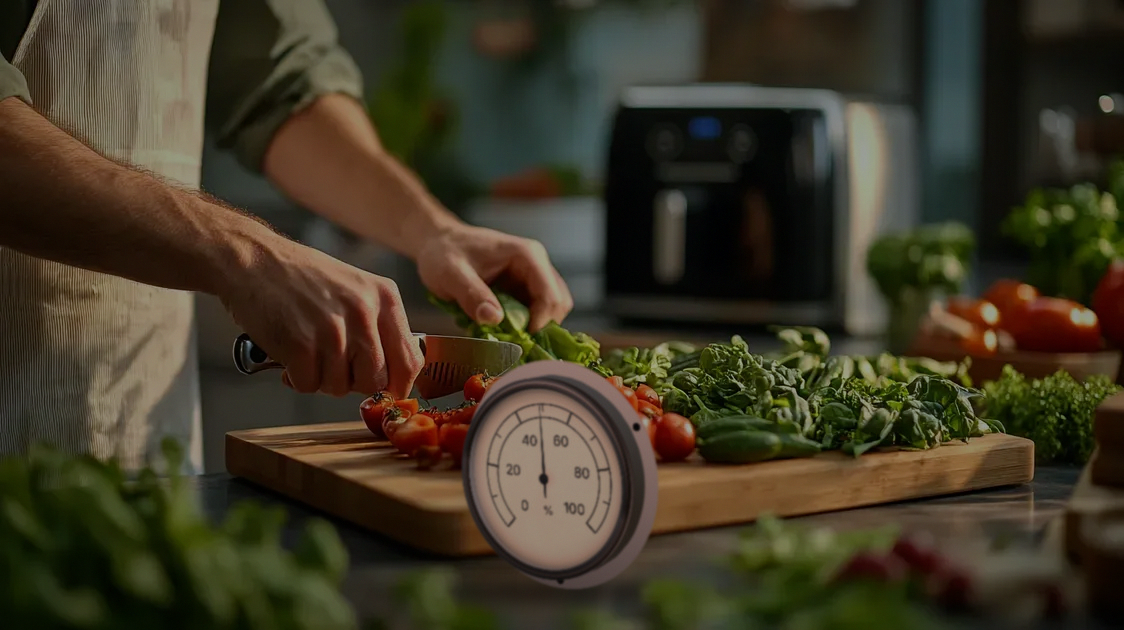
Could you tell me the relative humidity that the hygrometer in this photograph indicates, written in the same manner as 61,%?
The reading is 50,%
